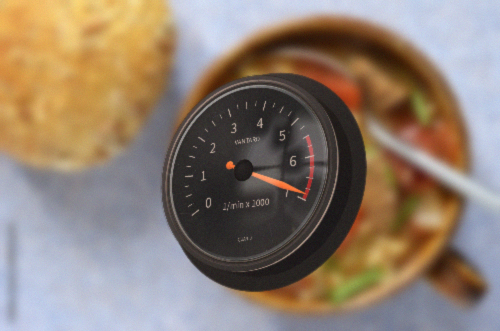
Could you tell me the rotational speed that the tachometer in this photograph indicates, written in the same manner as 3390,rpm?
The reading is 6875,rpm
